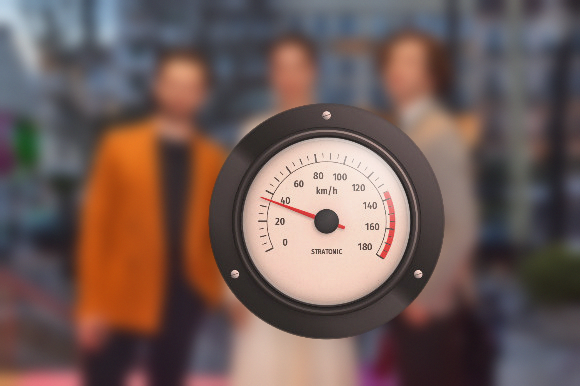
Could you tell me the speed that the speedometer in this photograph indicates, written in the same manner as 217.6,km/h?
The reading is 35,km/h
